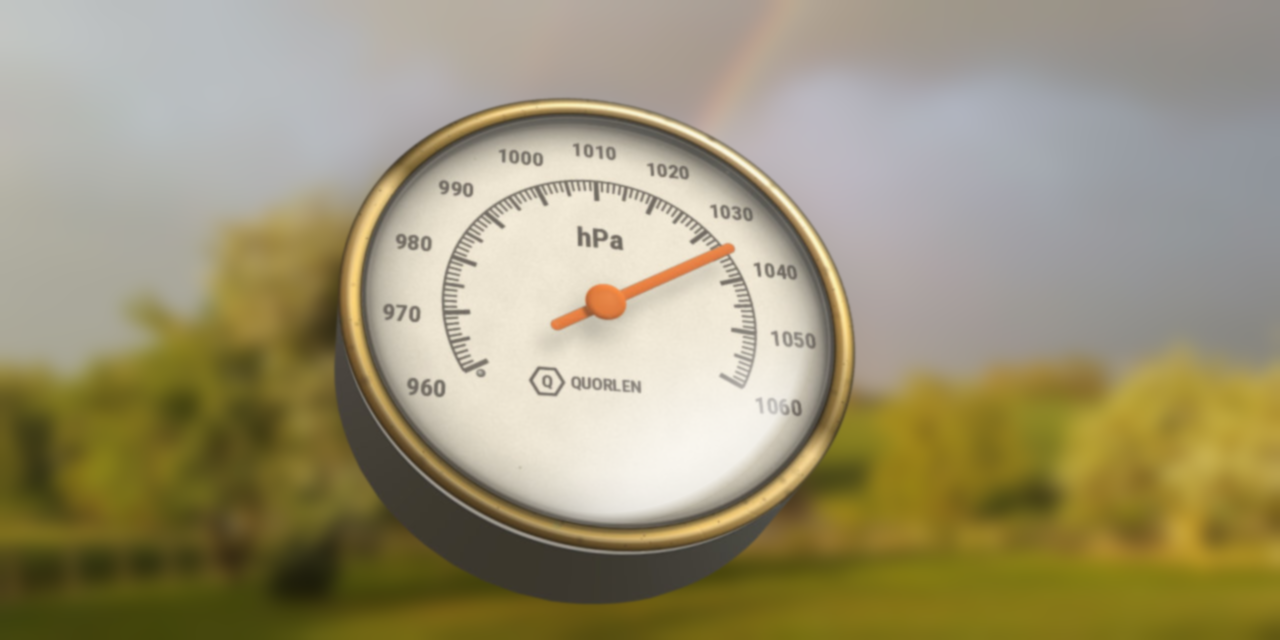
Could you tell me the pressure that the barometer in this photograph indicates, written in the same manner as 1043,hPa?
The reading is 1035,hPa
